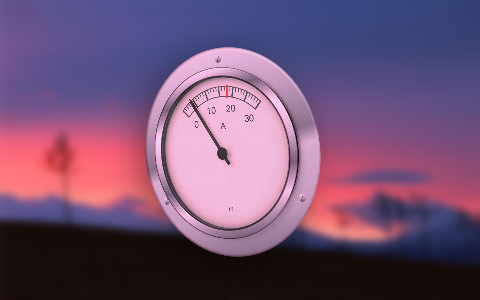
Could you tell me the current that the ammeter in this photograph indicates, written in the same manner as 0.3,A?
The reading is 5,A
